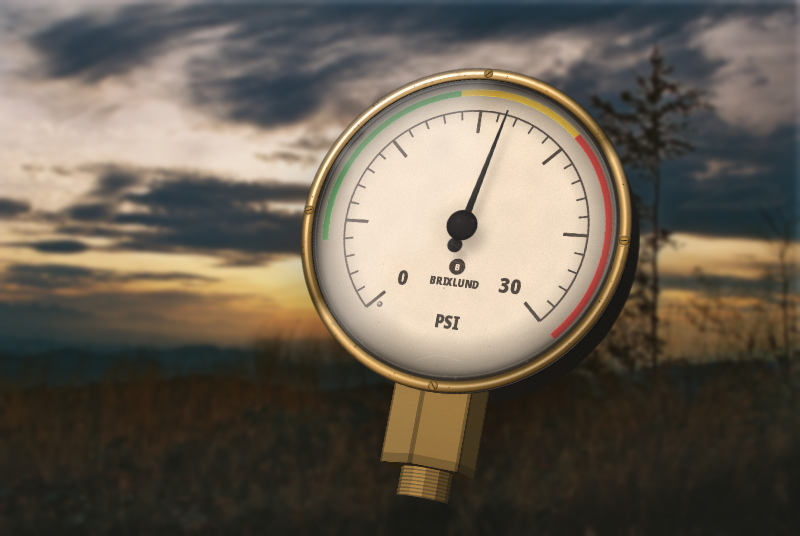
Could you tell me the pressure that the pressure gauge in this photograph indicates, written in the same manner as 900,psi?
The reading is 16.5,psi
